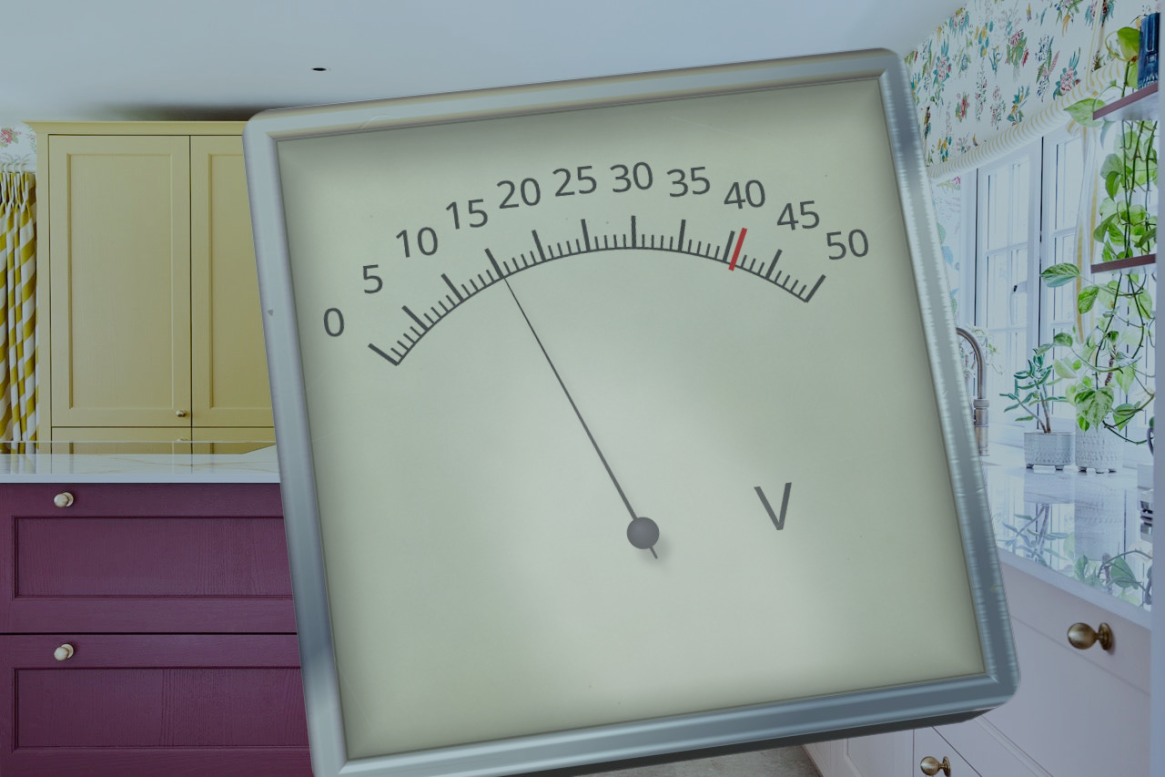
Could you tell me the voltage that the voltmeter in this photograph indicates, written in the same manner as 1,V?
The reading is 15,V
